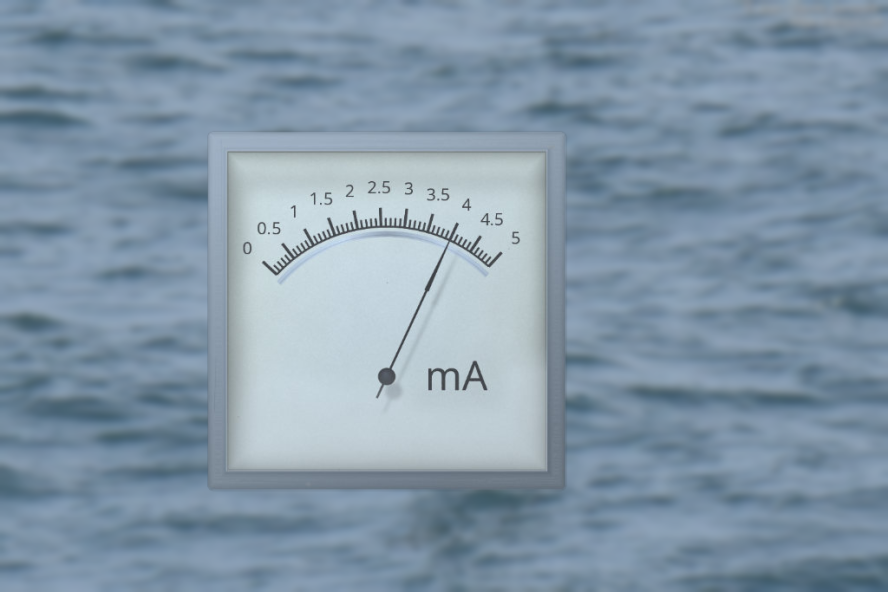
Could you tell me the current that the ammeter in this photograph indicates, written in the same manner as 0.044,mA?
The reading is 4,mA
